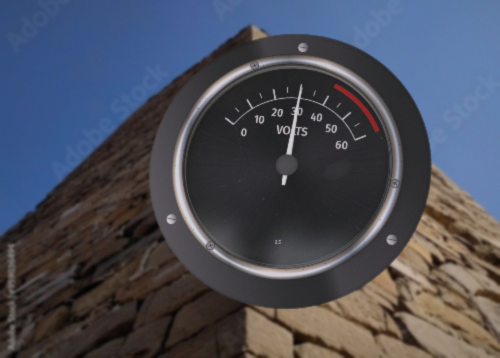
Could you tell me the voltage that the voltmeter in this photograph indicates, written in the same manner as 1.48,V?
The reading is 30,V
